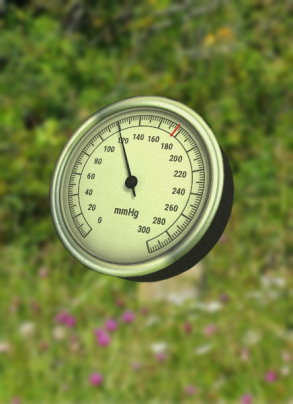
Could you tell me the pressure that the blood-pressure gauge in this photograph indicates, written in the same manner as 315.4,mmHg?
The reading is 120,mmHg
